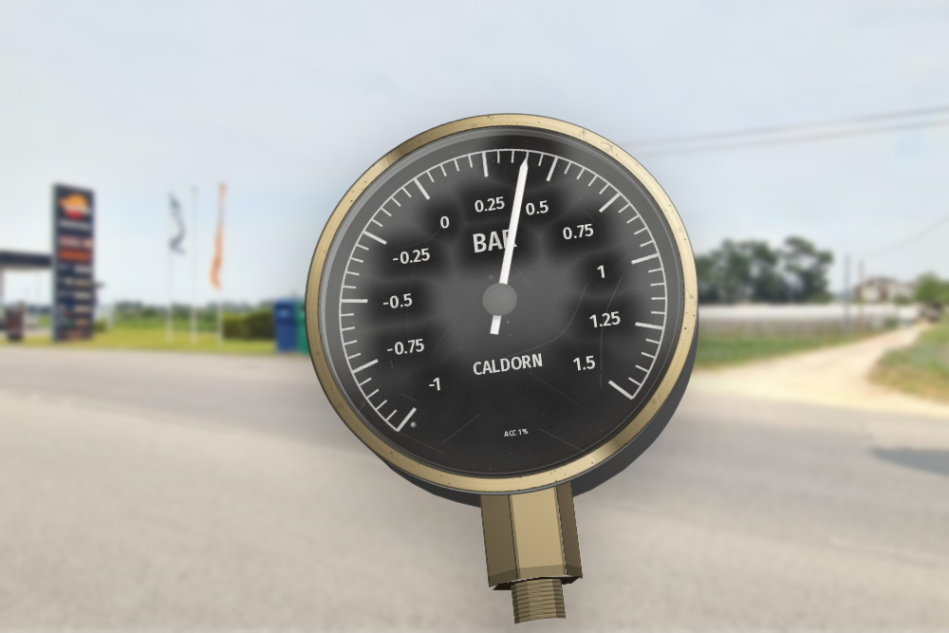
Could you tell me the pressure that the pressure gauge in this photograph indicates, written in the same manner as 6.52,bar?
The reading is 0.4,bar
